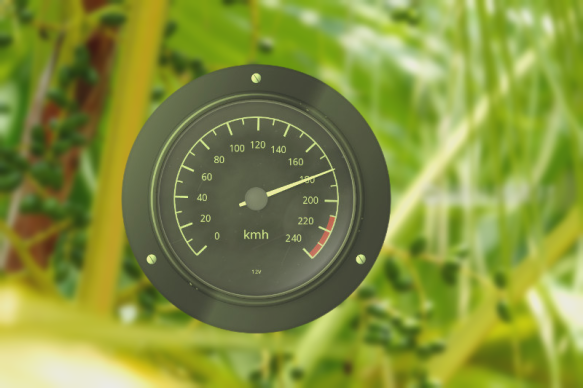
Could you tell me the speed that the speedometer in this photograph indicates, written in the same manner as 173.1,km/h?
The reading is 180,km/h
